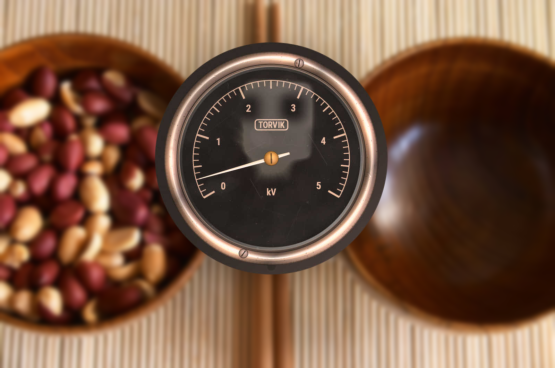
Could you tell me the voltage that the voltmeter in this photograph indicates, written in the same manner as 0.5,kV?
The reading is 0.3,kV
